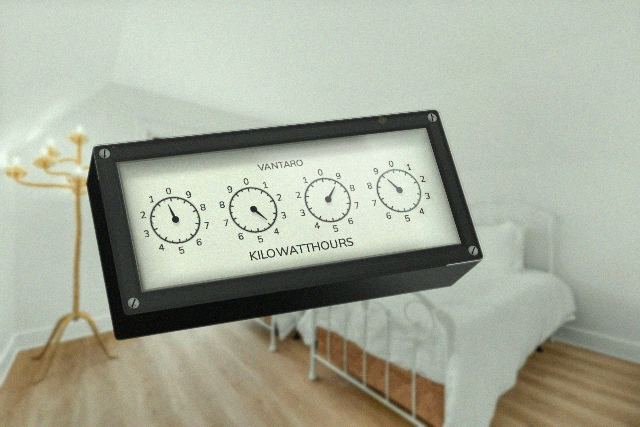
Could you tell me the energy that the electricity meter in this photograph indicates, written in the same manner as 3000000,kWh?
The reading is 389,kWh
